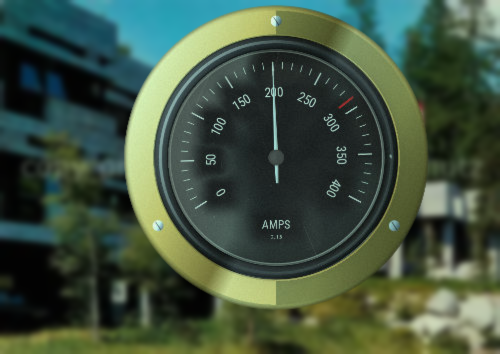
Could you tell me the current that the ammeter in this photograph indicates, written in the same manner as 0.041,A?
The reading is 200,A
